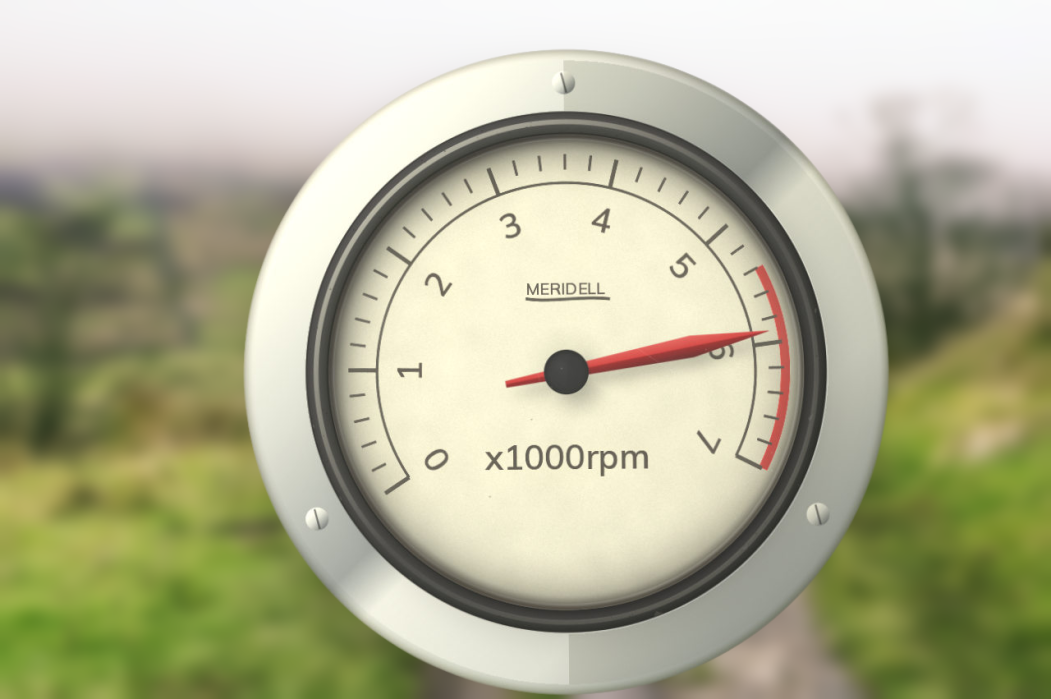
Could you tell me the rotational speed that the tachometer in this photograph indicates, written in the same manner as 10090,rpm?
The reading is 5900,rpm
